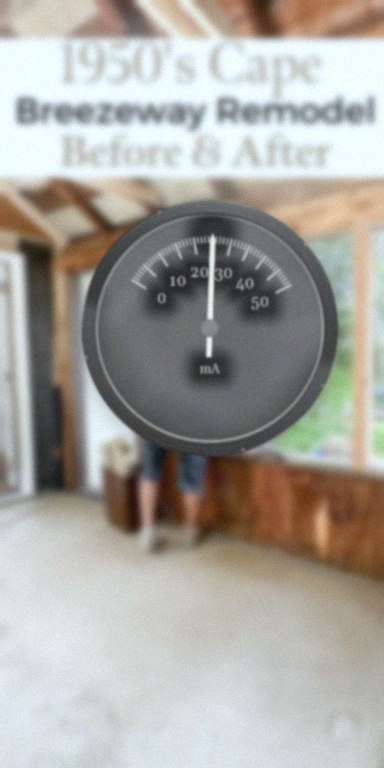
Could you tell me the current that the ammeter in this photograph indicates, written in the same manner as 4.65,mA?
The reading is 25,mA
